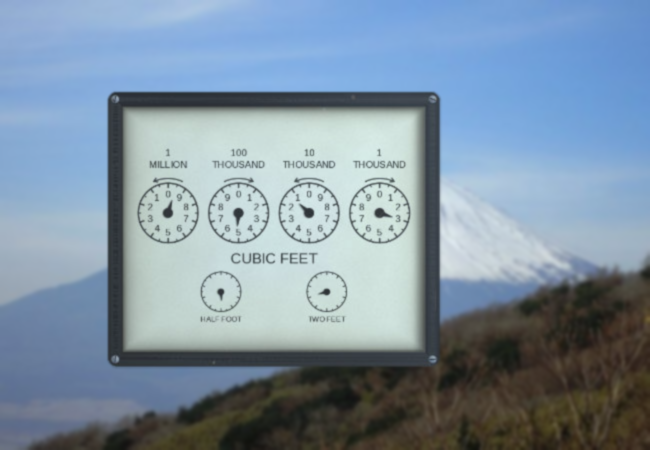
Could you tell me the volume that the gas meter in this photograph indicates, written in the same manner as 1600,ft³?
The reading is 951300,ft³
